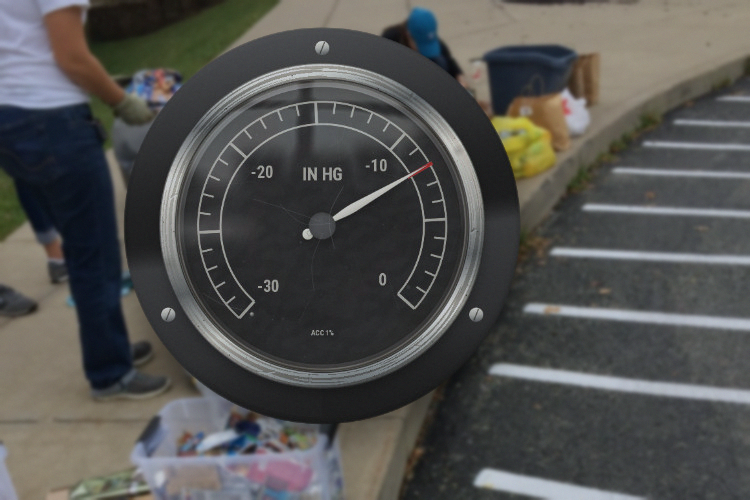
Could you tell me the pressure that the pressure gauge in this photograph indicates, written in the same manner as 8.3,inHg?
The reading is -8,inHg
